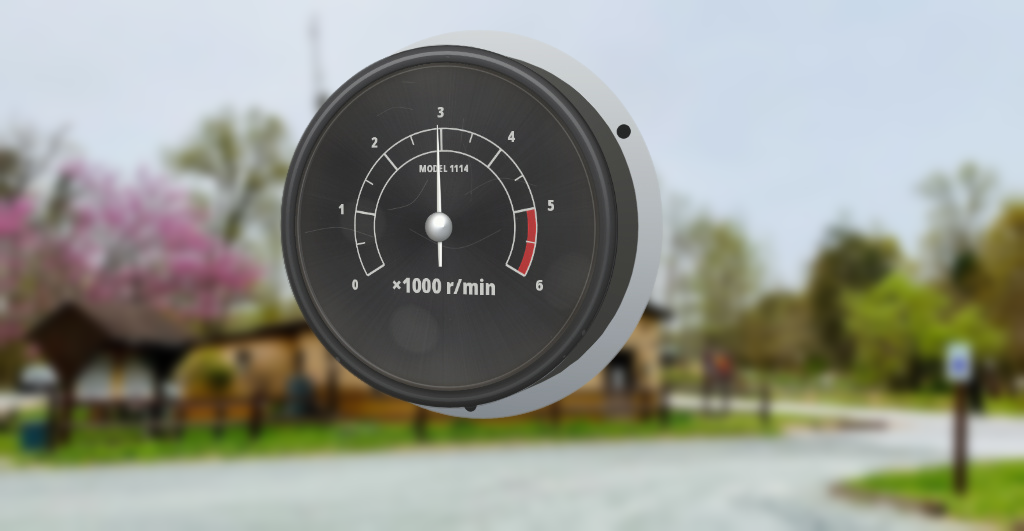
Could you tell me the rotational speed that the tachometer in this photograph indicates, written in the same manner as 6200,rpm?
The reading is 3000,rpm
